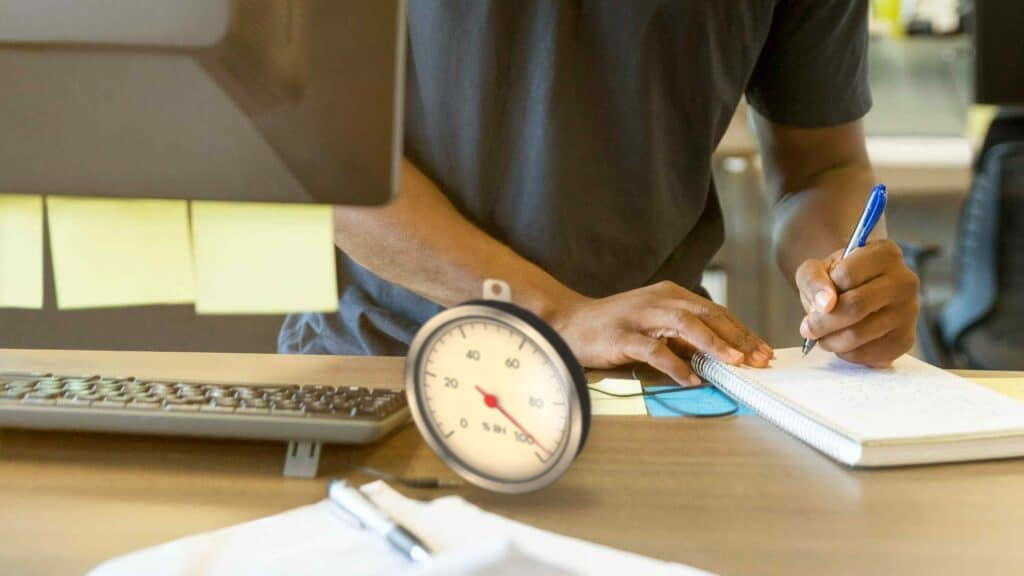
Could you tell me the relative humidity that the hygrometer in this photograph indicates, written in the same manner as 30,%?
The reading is 96,%
